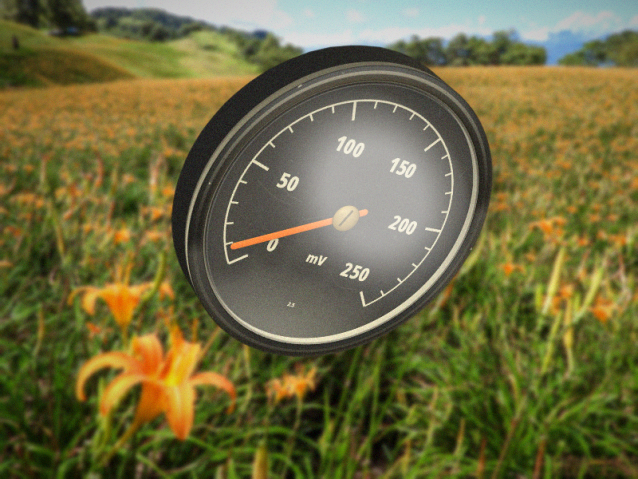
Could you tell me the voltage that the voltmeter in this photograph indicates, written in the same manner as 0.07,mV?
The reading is 10,mV
